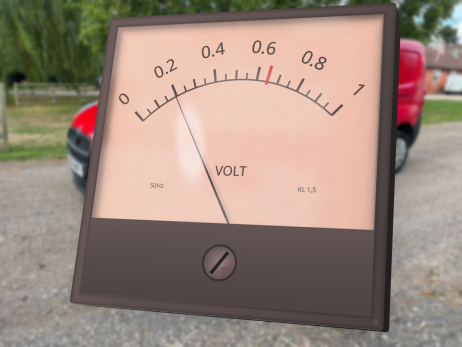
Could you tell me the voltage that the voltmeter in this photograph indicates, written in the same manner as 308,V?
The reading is 0.2,V
